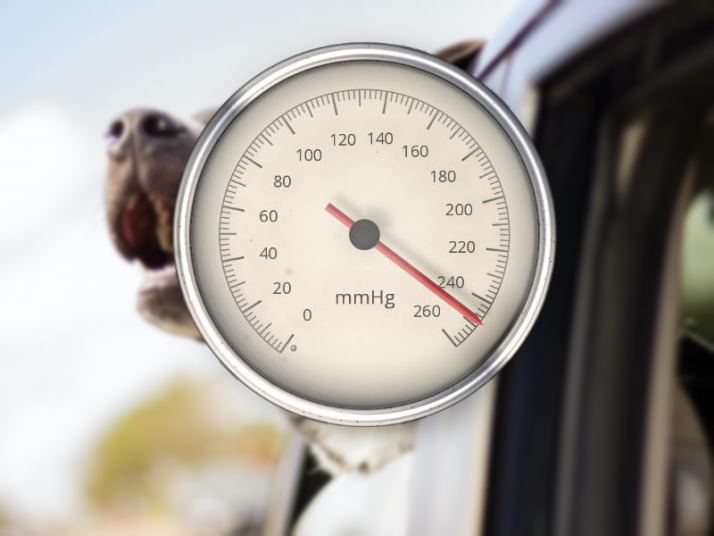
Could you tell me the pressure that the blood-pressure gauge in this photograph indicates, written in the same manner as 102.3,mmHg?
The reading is 248,mmHg
